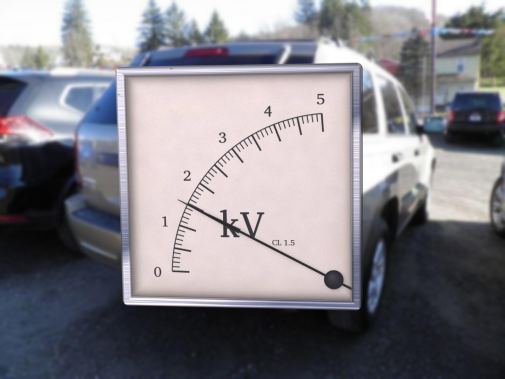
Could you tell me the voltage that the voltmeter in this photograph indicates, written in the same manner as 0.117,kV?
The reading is 1.5,kV
